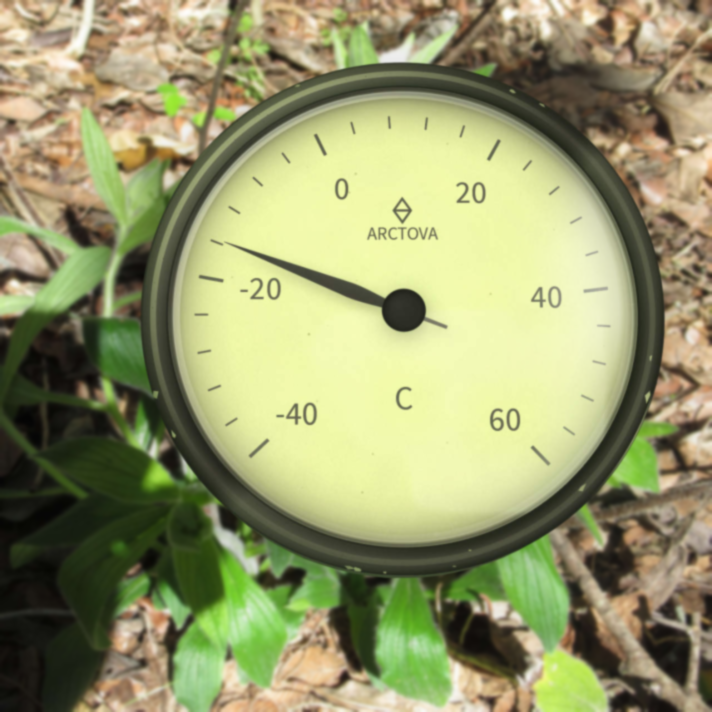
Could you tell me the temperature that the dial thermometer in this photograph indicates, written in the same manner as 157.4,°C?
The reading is -16,°C
